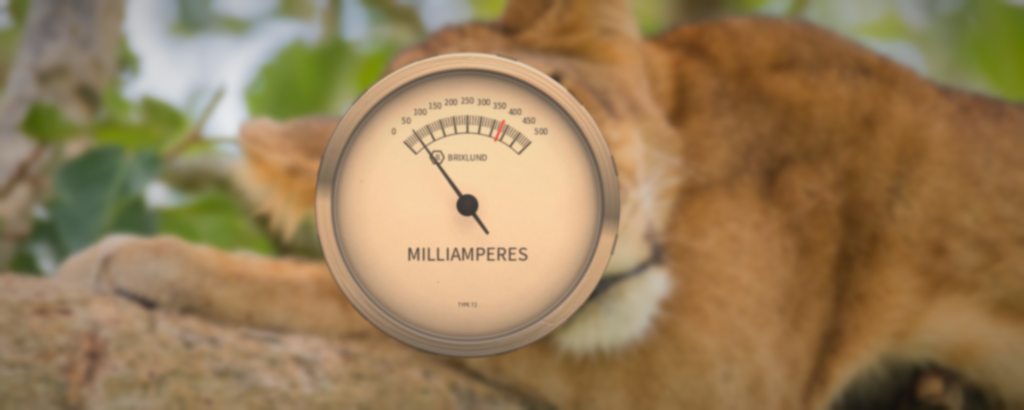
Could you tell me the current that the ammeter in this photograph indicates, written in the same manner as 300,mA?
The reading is 50,mA
